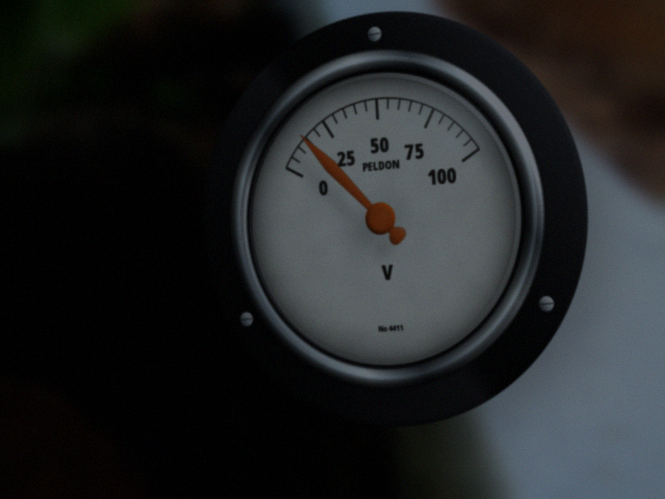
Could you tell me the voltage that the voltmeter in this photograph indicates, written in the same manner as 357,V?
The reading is 15,V
